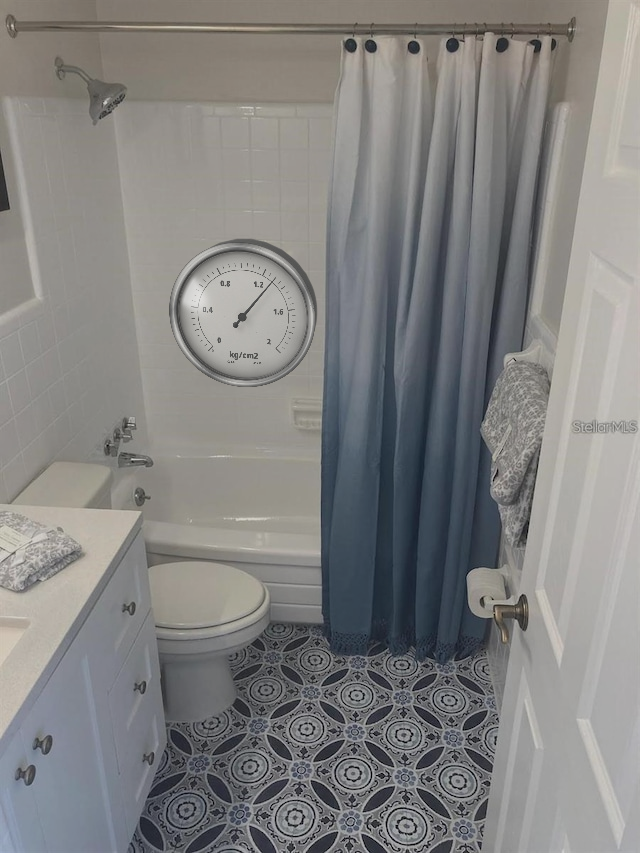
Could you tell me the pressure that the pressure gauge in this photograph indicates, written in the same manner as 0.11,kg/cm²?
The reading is 1.3,kg/cm²
